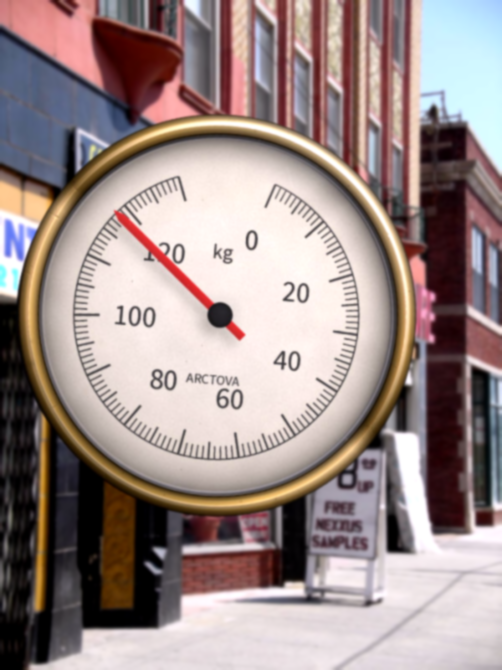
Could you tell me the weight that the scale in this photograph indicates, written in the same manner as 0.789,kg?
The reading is 118,kg
